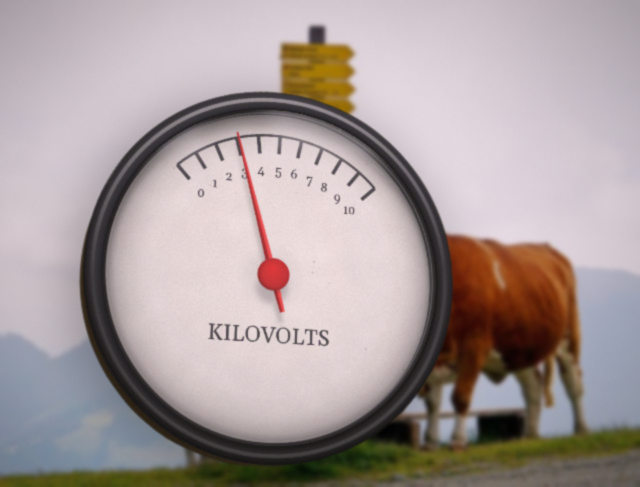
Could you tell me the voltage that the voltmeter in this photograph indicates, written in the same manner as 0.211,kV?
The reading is 3,kV
